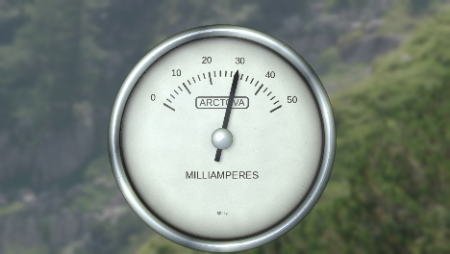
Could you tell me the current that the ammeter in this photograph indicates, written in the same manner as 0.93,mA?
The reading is 30,mA
